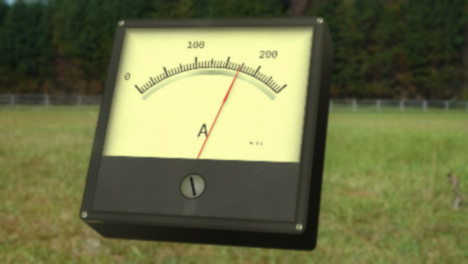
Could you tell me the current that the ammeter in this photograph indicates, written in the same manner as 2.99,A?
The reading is 175,A
